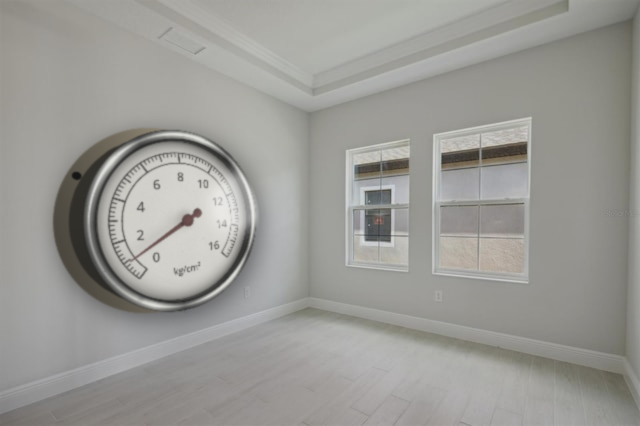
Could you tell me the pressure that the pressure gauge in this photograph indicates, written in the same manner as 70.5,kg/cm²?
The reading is 1,kg/cm²
